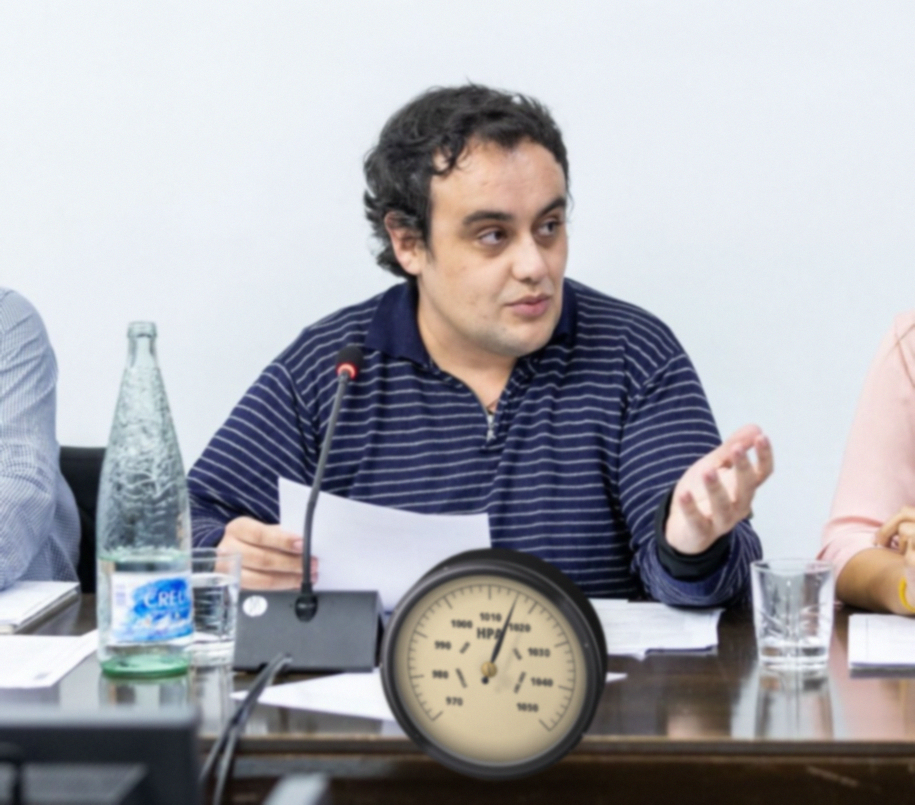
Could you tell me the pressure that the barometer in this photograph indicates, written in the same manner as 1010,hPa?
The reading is 1016,hPa
